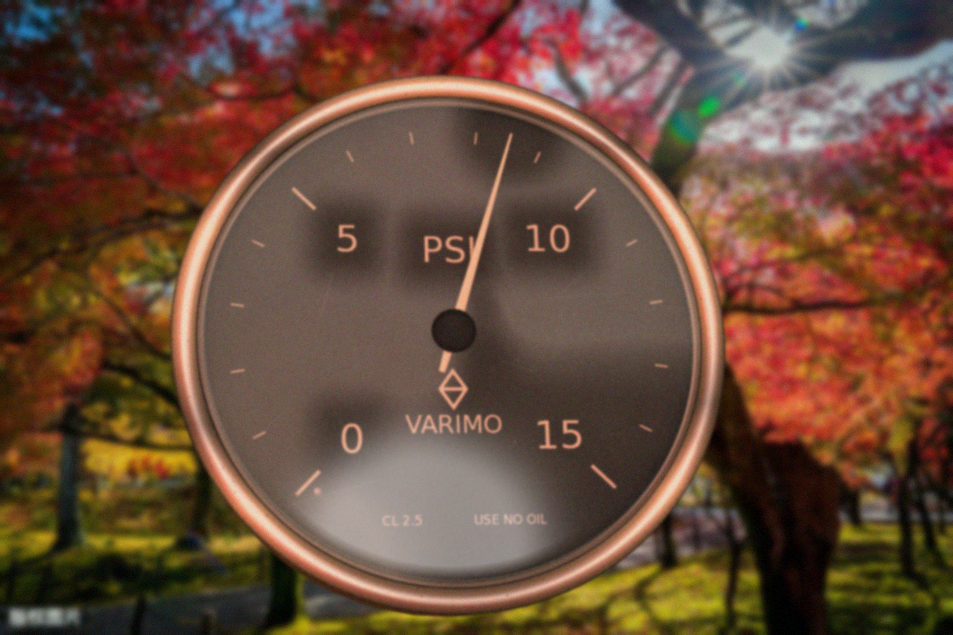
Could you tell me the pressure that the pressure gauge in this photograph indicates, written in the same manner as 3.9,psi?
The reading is 8.5,psi
